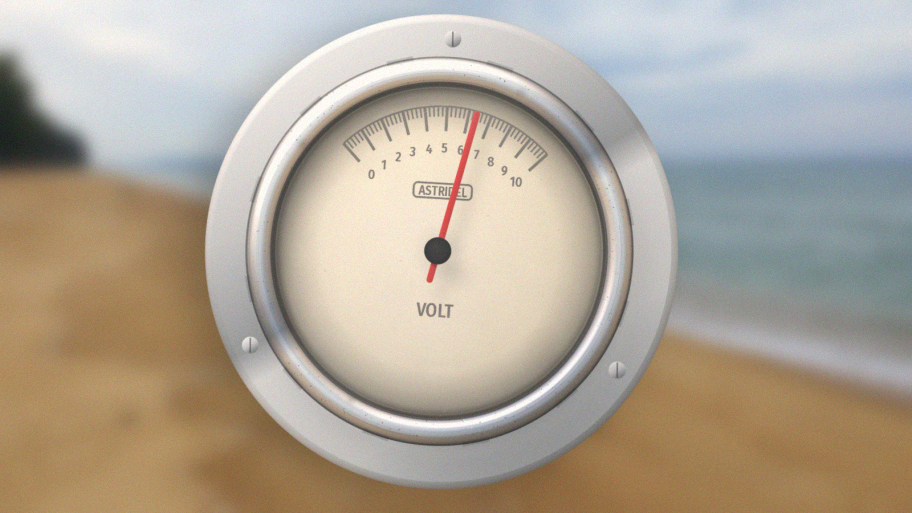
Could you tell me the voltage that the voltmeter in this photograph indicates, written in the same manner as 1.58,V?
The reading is 6.4,V
